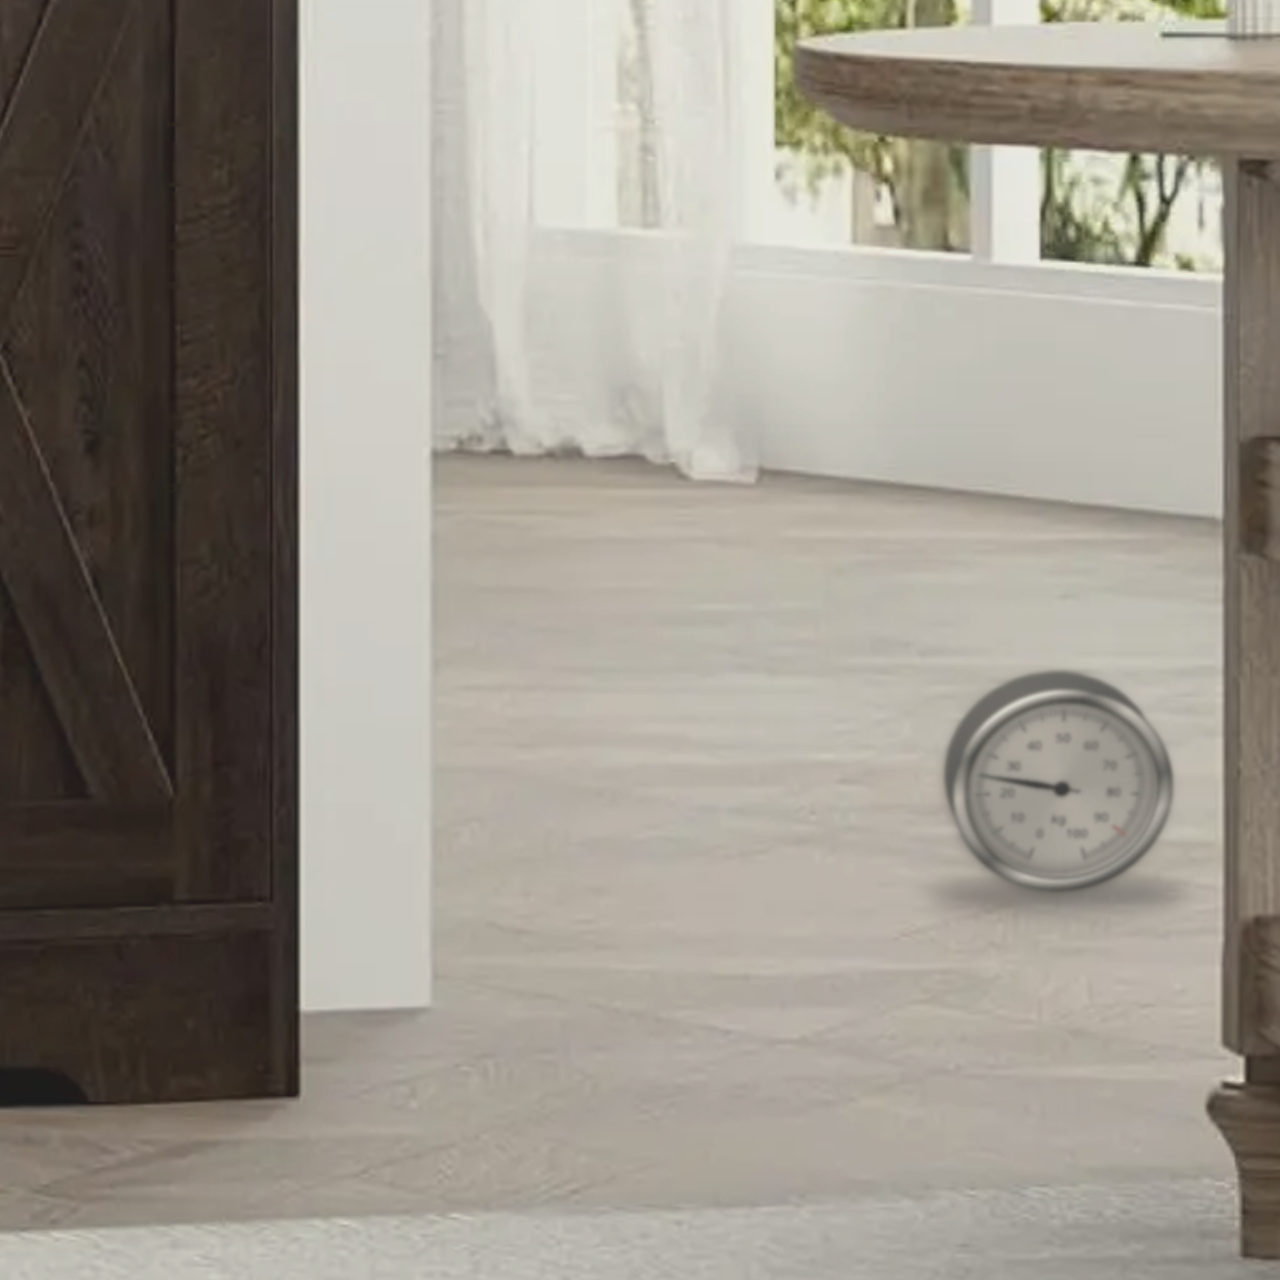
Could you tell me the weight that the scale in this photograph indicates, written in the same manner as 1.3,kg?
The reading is 25,kg
